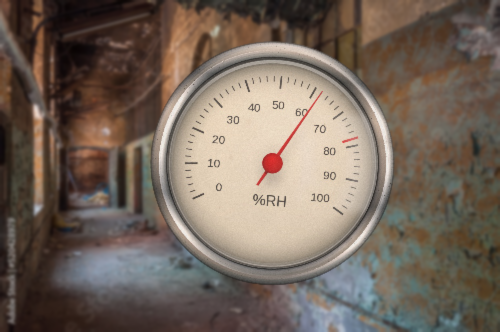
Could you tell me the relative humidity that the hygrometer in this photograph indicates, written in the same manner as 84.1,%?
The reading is 62,%
